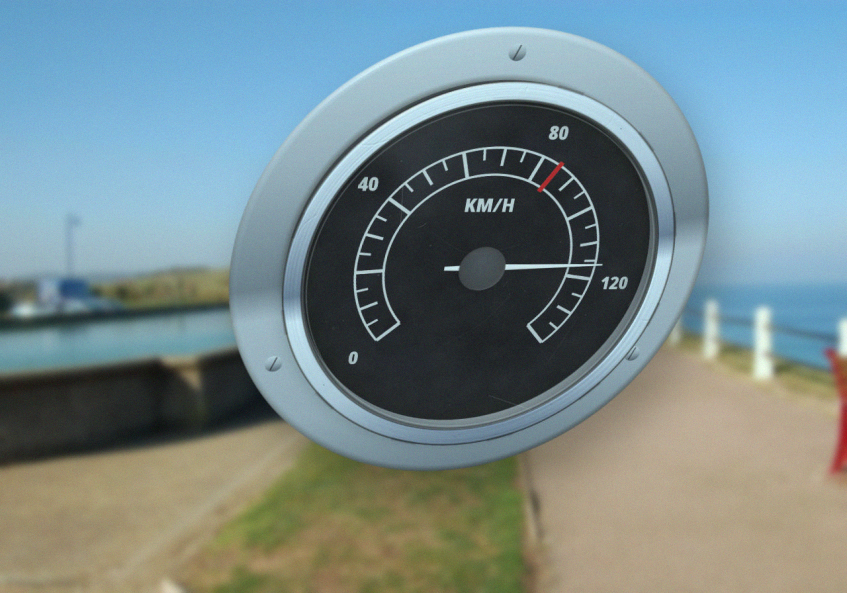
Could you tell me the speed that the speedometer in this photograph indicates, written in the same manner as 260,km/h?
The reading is 115,km/h
